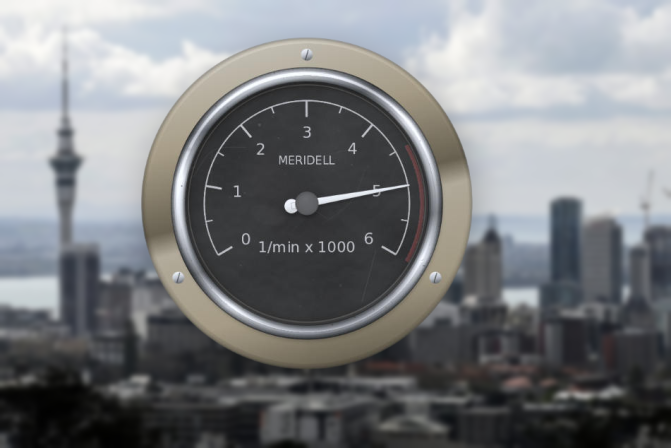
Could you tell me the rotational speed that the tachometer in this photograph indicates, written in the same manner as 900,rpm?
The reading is 5000,rpm
